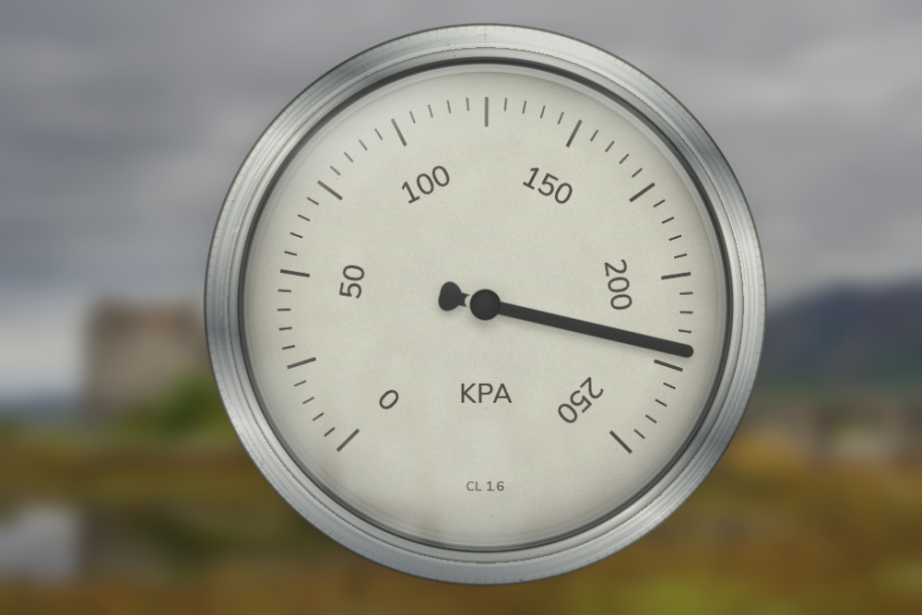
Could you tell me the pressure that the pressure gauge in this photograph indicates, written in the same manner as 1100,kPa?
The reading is 220,kPa
